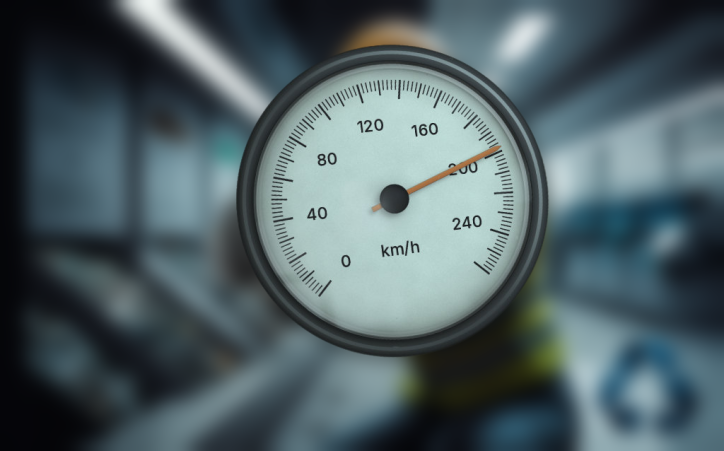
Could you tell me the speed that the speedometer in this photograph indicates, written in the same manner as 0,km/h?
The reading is 198,km/h
